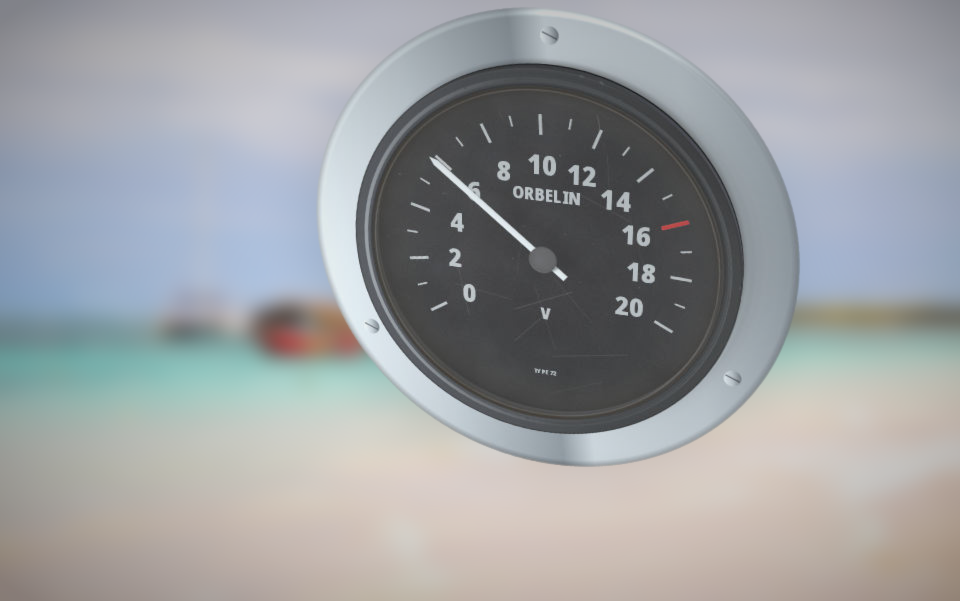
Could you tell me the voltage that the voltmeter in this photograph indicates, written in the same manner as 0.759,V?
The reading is 6,V
